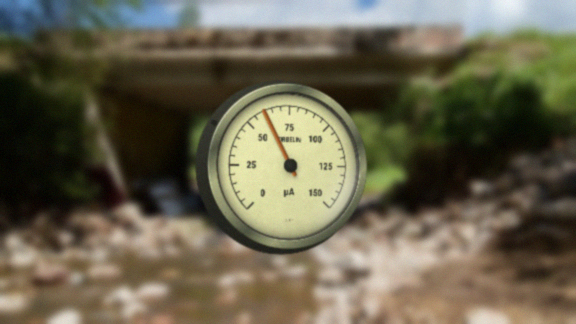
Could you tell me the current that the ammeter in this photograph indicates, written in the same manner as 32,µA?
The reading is 60,µA
